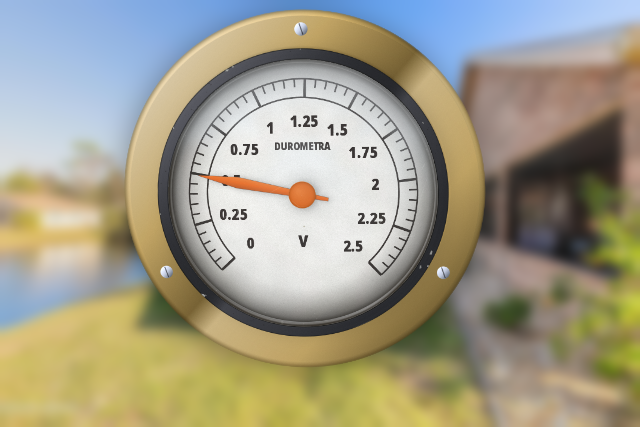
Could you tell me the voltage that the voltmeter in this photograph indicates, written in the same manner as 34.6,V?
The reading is 0.5,V
